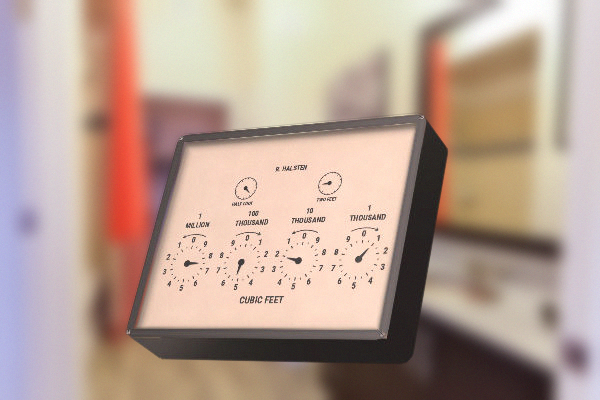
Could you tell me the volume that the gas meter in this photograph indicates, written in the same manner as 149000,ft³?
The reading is 752100,ft³
